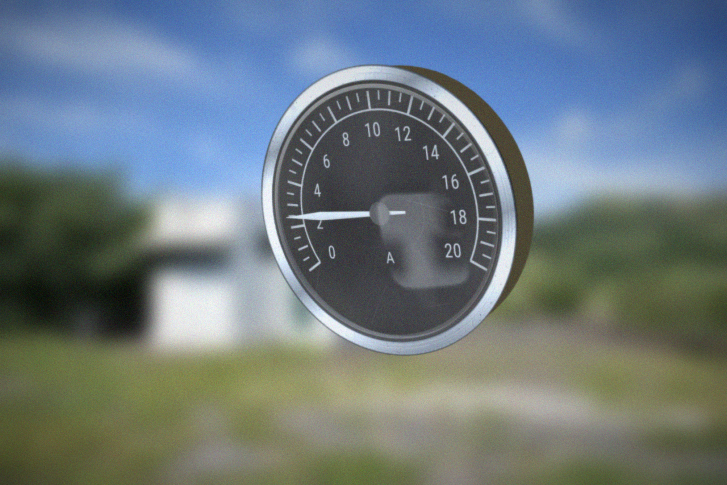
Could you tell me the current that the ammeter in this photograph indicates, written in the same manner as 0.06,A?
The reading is 2.5,A
